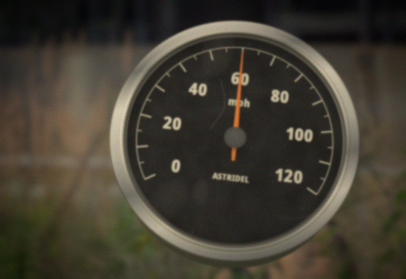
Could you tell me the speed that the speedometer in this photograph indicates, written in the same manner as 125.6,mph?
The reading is 60,mph
